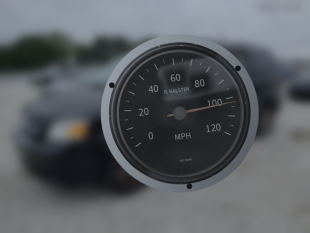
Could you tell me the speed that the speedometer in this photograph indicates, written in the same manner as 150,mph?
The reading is 102.5,mph
